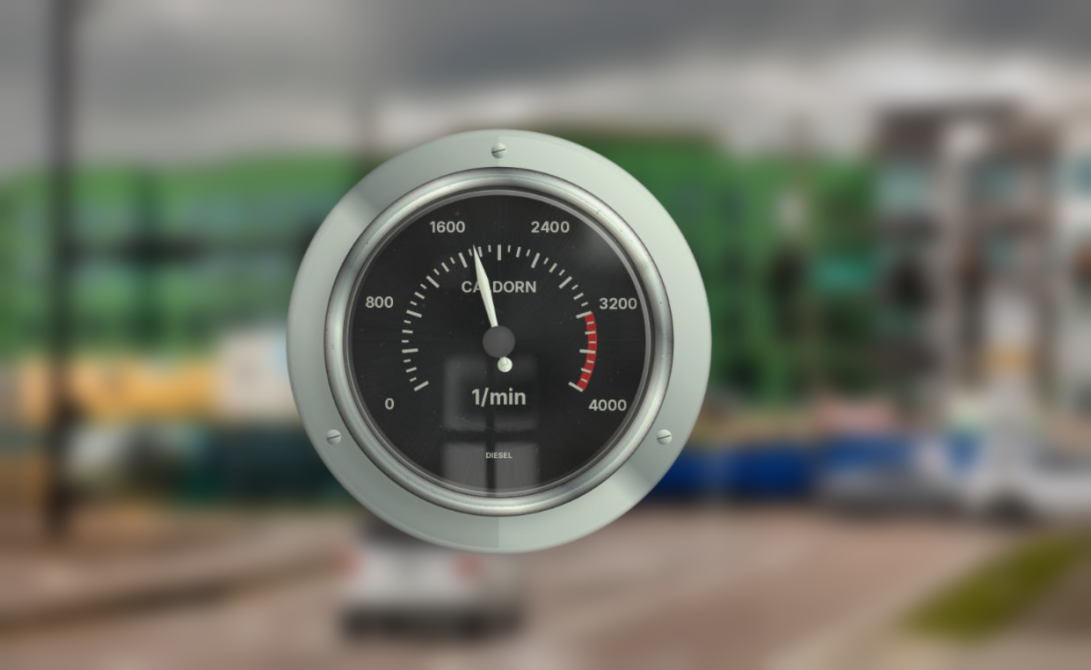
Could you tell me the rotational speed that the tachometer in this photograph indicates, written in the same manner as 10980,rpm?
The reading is 1750,rpm
